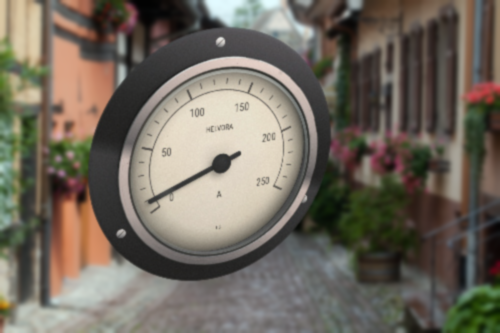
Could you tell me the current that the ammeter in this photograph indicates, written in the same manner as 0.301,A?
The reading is 10,A
